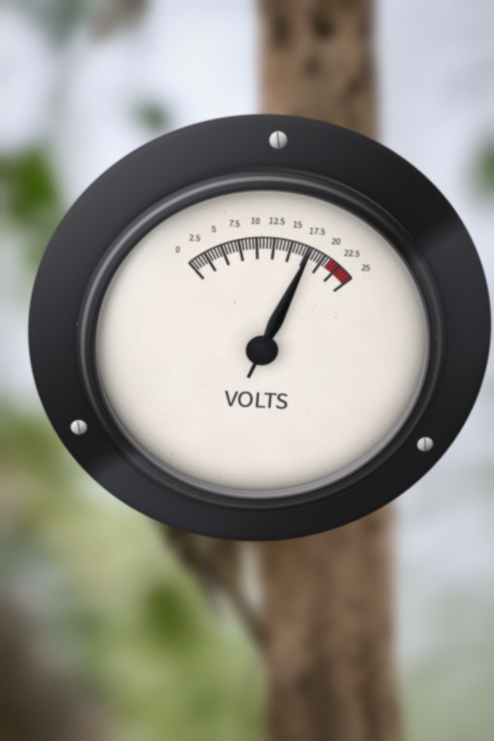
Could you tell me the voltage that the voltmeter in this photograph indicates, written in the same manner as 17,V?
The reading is 17.5,V
